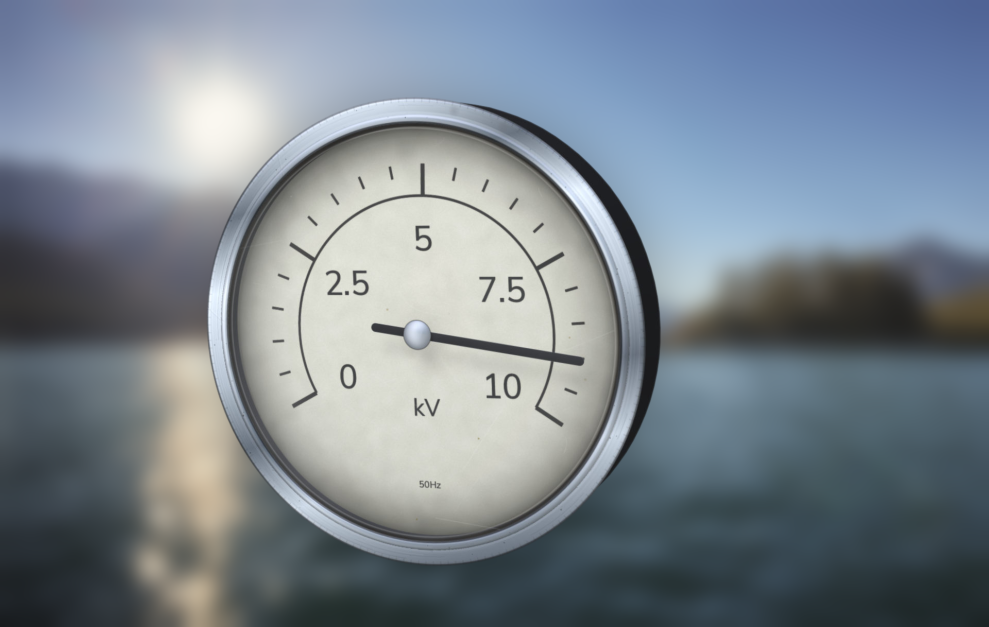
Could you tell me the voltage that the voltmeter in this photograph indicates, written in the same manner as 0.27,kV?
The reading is 9,kV
